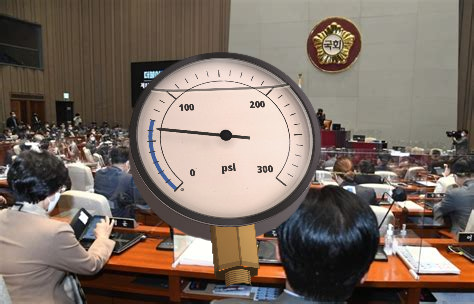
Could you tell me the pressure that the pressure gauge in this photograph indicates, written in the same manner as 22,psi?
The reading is 60,psi
